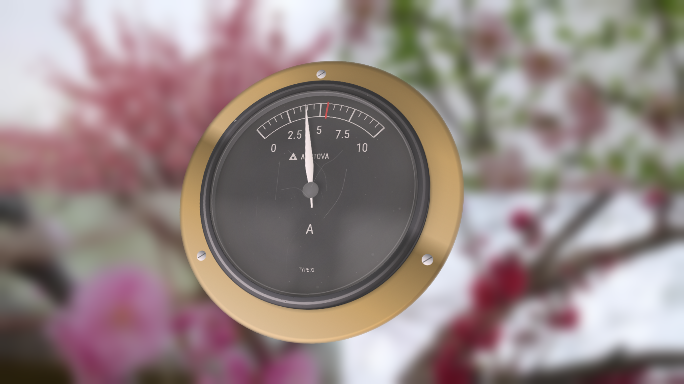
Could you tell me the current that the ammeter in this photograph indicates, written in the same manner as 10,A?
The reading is 4,A
